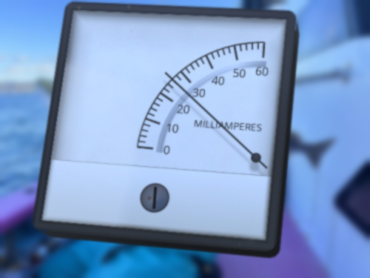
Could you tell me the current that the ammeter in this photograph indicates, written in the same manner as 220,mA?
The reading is 26,mA
